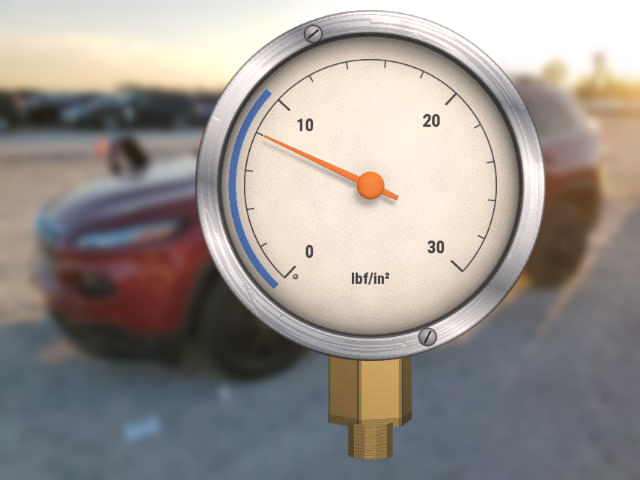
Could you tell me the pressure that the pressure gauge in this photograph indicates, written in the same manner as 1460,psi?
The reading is 8,psi
